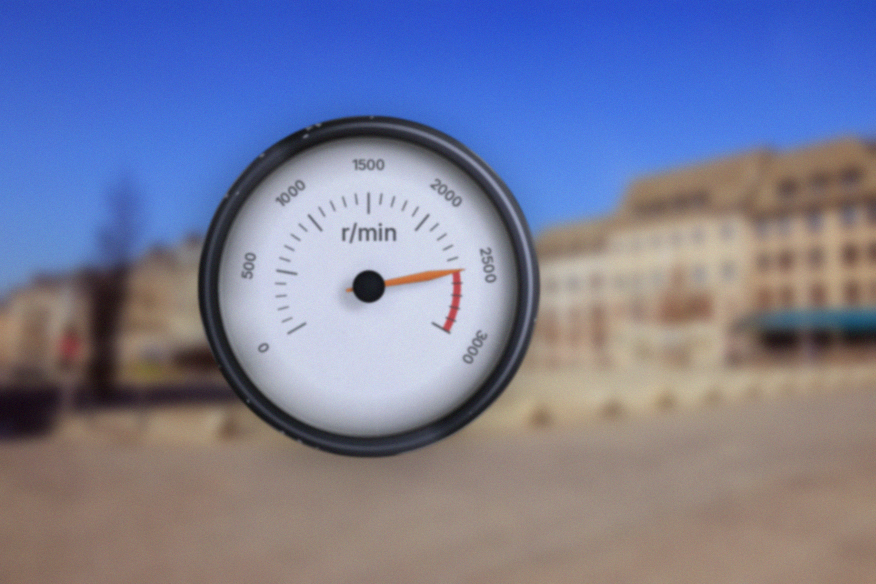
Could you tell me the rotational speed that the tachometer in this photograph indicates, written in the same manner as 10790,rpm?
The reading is 2500,rpm
